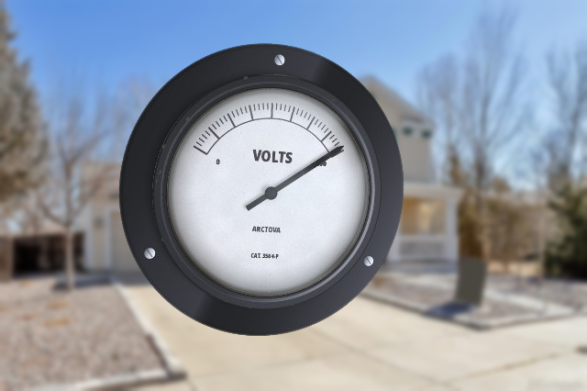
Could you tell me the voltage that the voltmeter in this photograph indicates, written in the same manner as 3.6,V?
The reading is 195,V
